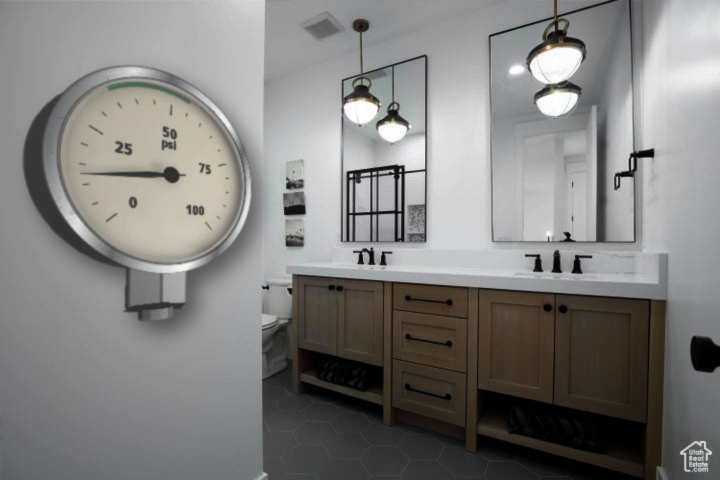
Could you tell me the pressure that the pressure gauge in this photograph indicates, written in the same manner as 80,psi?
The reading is 12.5,psi
